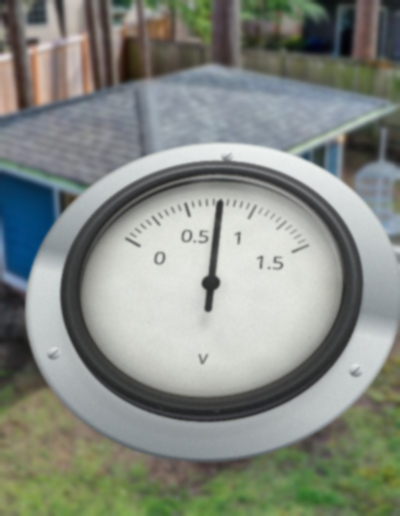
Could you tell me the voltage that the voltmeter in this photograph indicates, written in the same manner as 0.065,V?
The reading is 0.75,V
